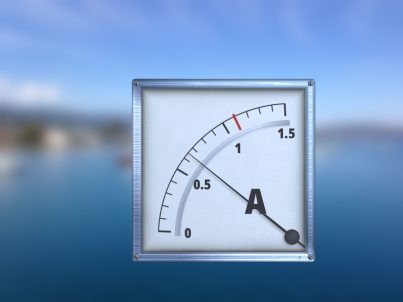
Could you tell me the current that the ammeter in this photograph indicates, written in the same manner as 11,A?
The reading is 0.65,A
